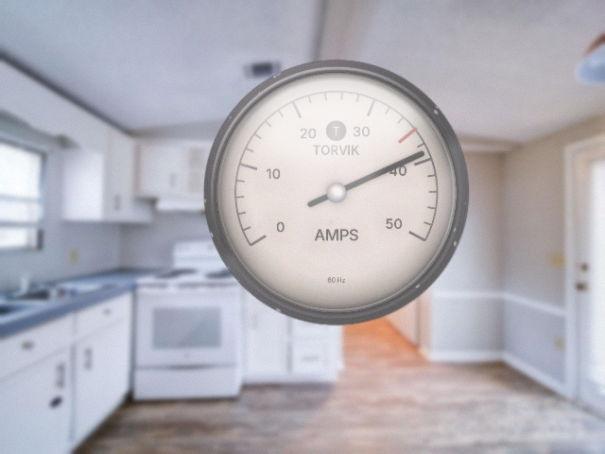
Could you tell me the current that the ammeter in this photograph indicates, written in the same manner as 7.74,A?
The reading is 39,A
